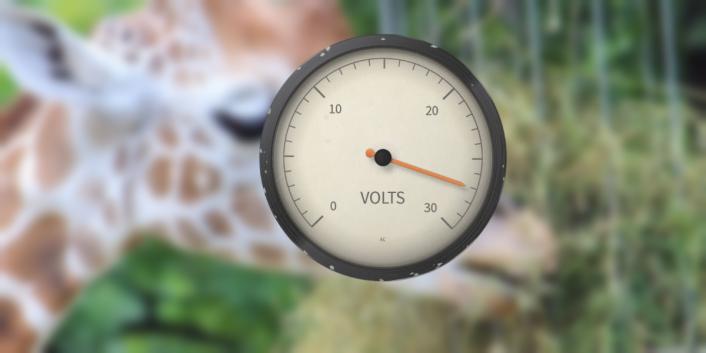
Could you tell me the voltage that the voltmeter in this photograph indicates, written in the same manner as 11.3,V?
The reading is 27,V
